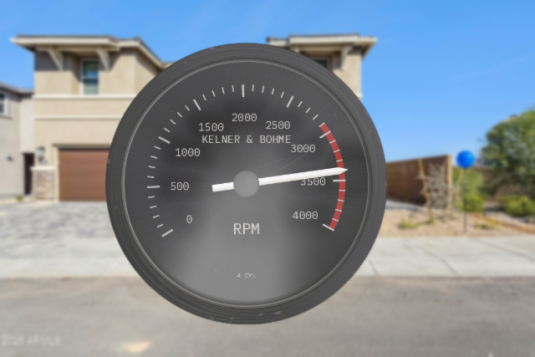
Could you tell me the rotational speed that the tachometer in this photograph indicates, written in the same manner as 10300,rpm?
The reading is 3400,rpm
